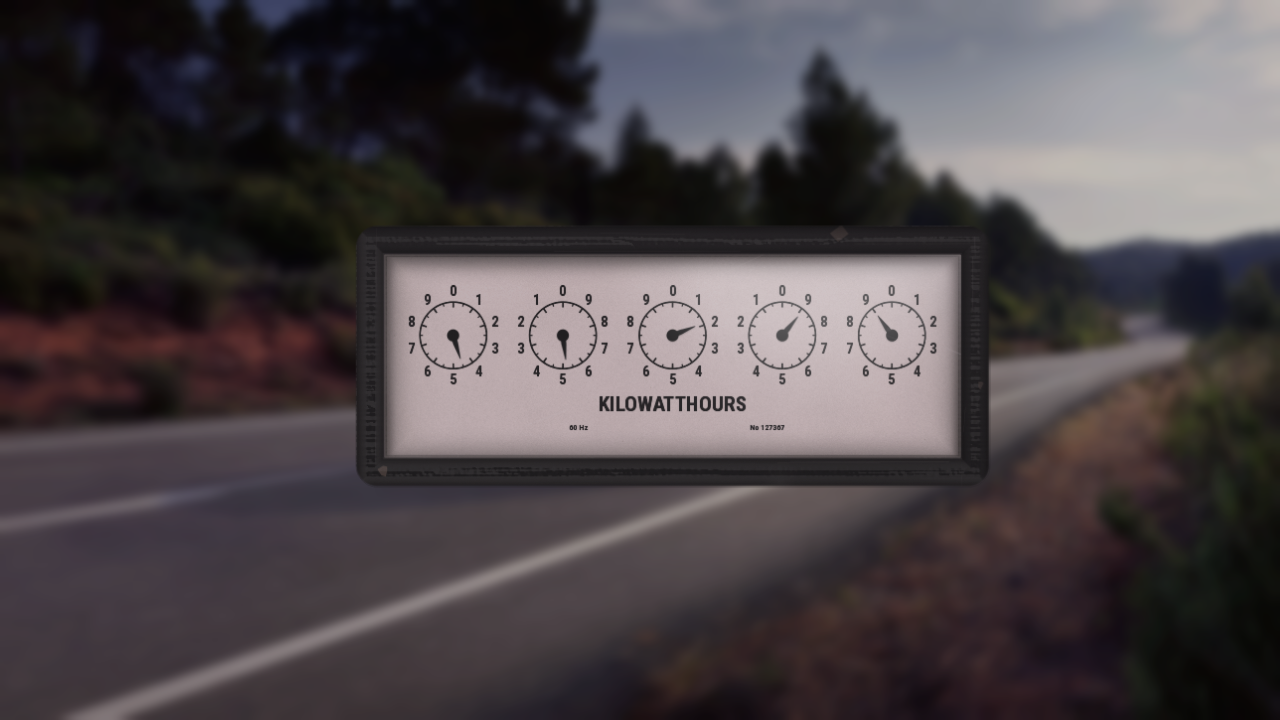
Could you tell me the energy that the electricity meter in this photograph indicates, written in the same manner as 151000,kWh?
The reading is 45189,kWh
